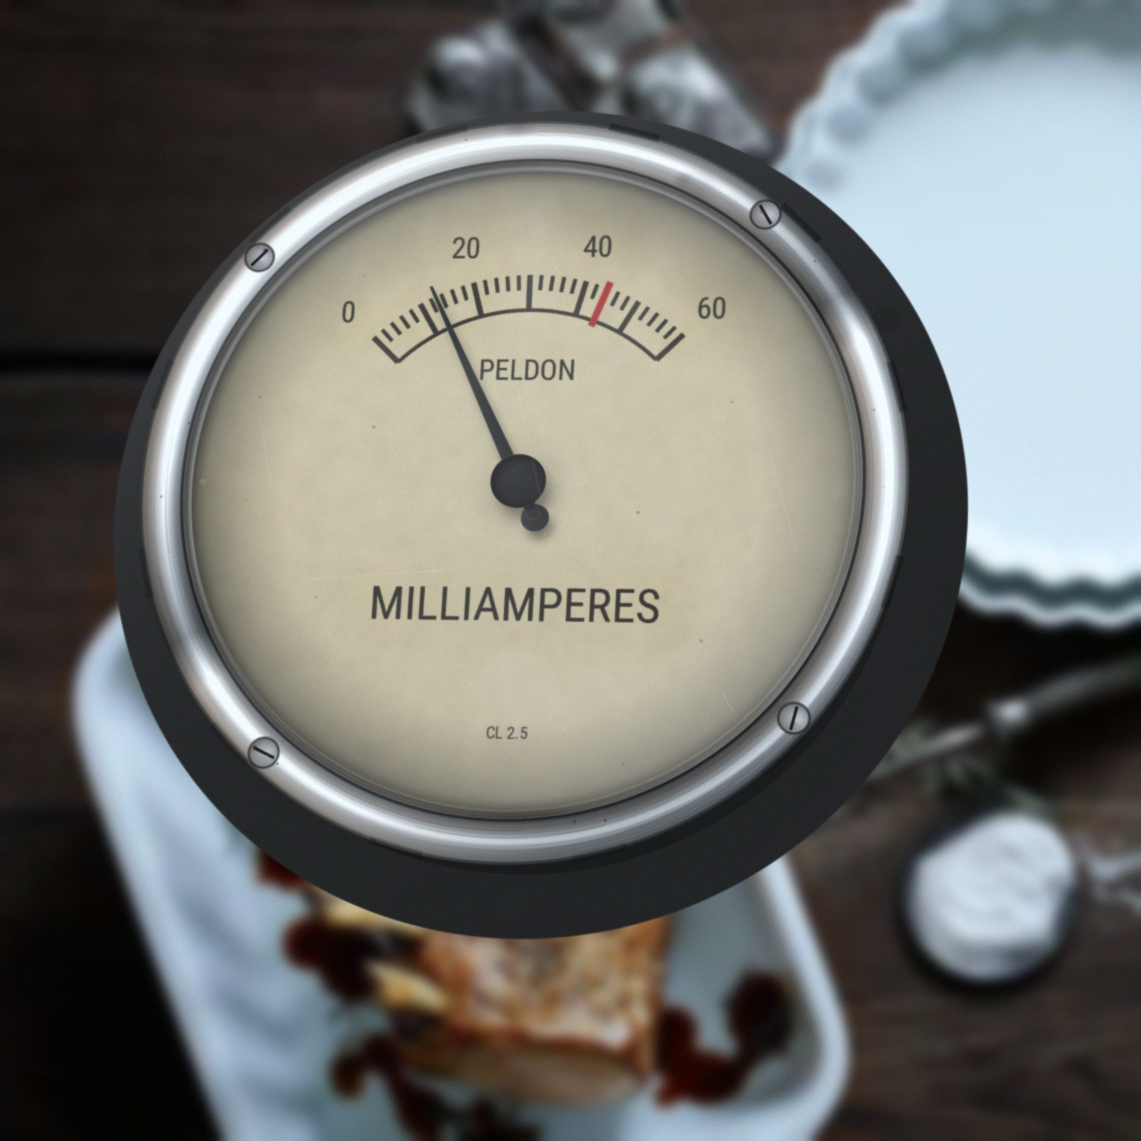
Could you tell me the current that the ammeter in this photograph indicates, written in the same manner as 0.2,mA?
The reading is 13,mA
